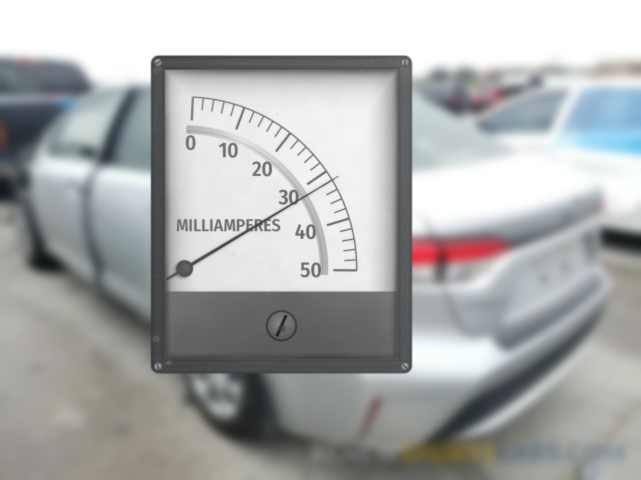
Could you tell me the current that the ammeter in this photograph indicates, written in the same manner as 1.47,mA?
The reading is 32,mA
